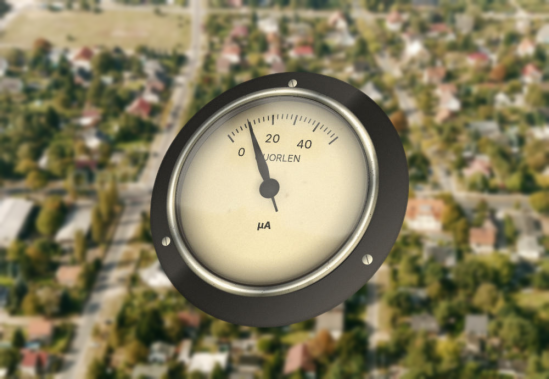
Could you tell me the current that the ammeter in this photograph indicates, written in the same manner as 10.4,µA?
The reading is 10,µA
